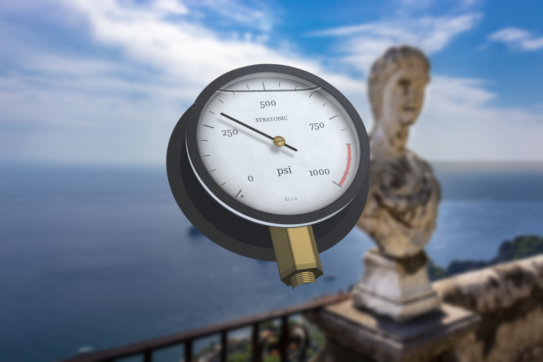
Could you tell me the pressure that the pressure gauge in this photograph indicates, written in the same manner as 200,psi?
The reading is 300,psi
